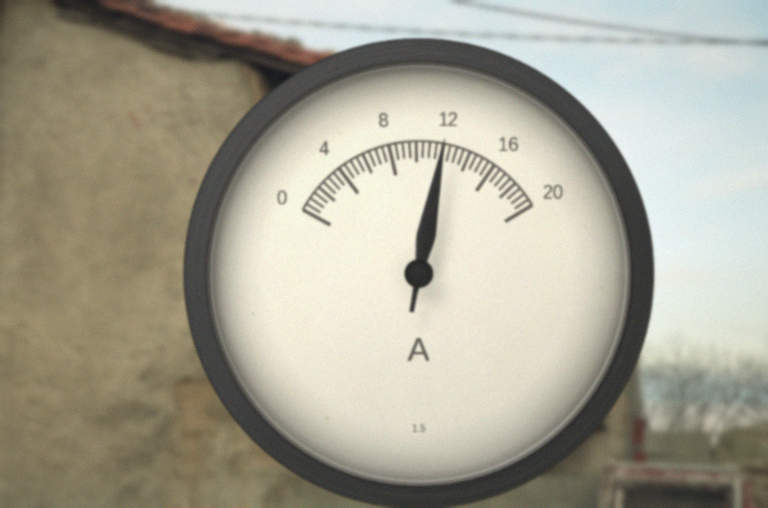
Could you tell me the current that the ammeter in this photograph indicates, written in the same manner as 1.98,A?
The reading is 12,A
